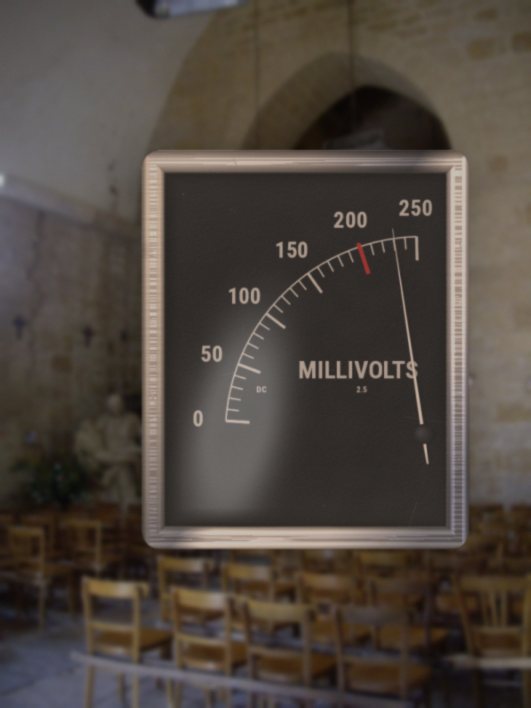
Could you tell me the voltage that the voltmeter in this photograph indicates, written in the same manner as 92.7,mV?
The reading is 230,mV
